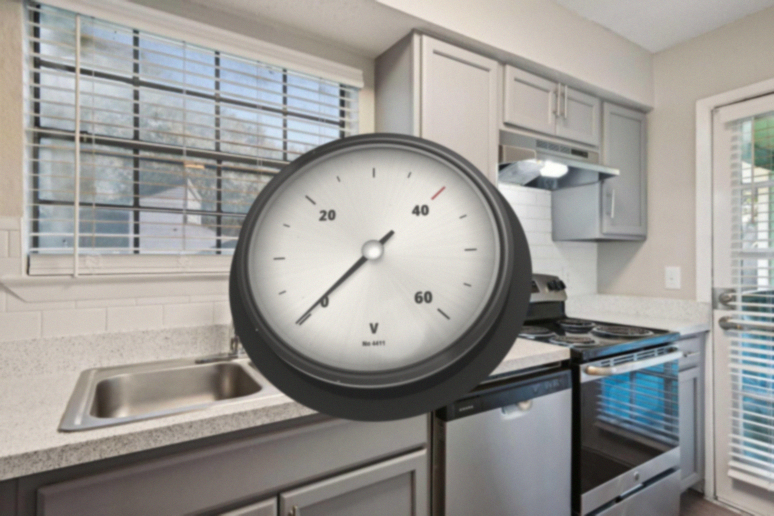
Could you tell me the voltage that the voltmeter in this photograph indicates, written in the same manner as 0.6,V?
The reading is 0,V
